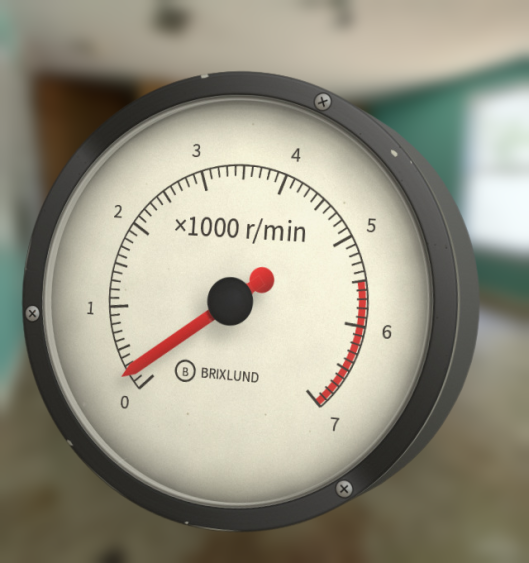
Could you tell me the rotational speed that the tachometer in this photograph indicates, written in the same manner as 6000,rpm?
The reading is 200,rpm
